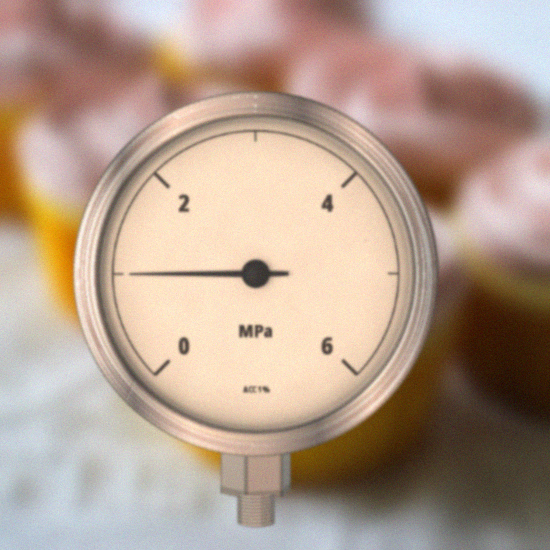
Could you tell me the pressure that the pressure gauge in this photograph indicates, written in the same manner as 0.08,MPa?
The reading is 1,MPa
